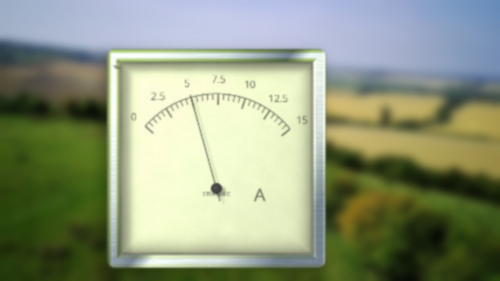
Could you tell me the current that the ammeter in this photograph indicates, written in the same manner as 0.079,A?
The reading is 5,A
